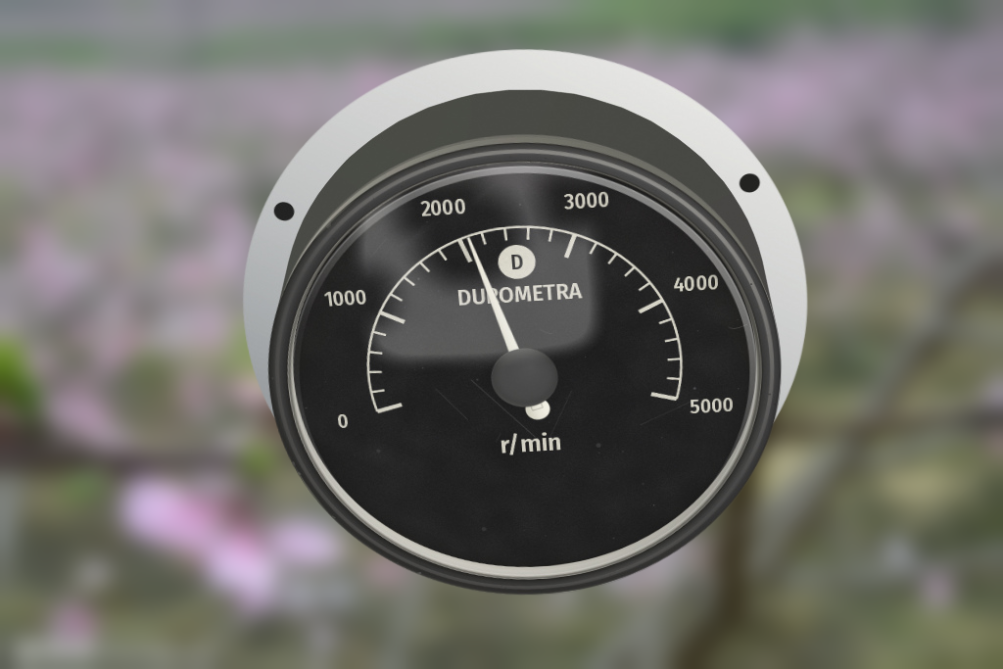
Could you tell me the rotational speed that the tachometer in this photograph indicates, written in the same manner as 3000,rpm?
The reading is 2100,rpm
